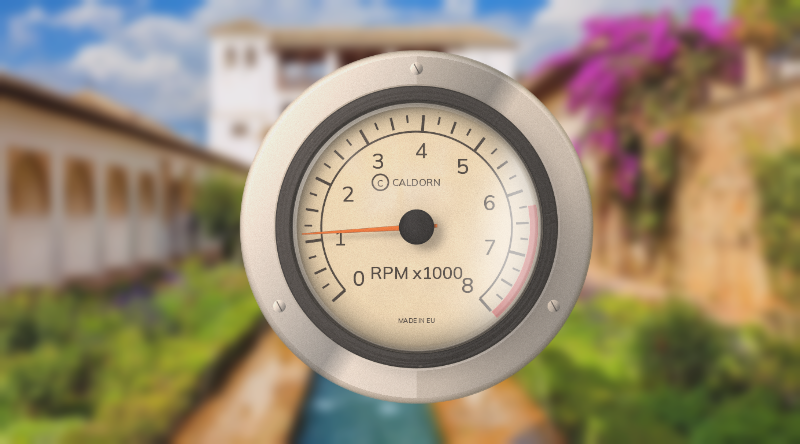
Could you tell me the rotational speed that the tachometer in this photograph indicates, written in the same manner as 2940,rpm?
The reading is 1125,rpm
